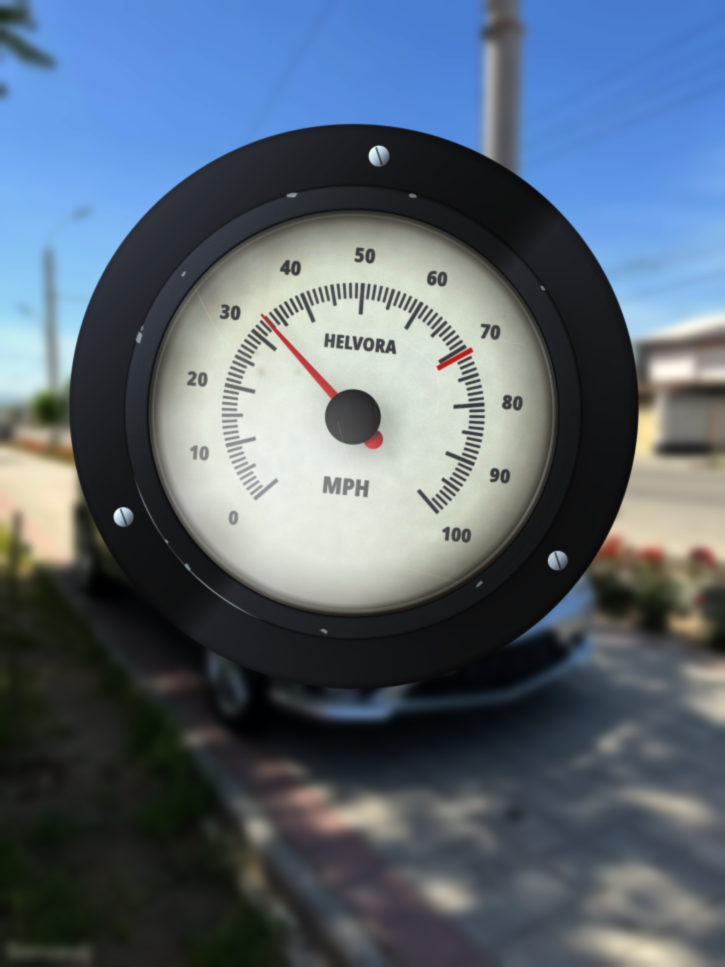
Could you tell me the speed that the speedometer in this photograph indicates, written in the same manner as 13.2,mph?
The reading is 33,mph
